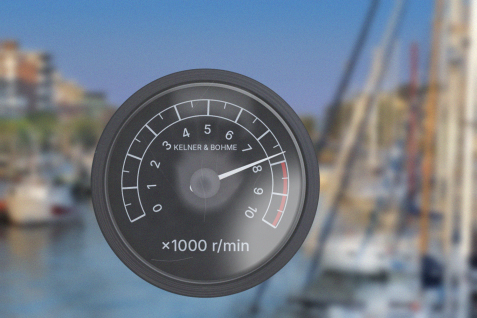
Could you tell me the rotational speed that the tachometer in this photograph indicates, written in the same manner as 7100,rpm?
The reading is 7750,rpm
